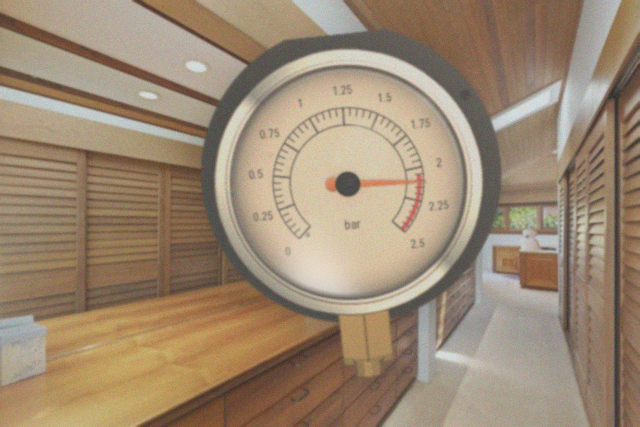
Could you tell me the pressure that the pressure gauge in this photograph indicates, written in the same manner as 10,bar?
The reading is 2.1,bar
